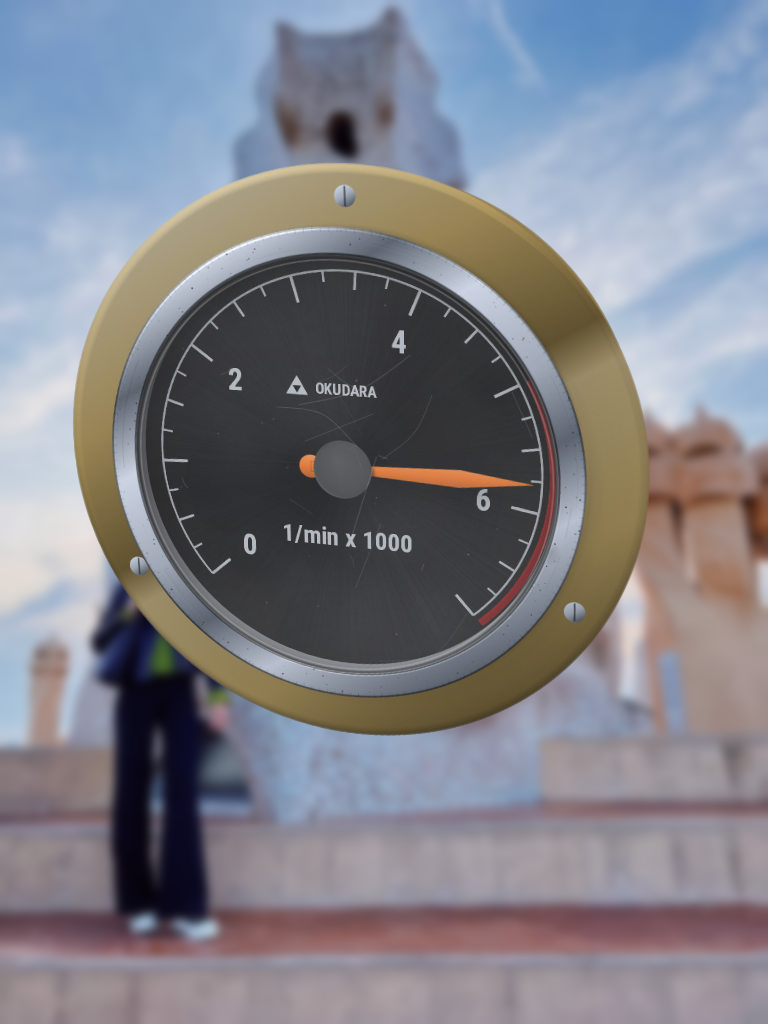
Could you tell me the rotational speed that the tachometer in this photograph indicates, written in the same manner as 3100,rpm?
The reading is 5750,rpm
